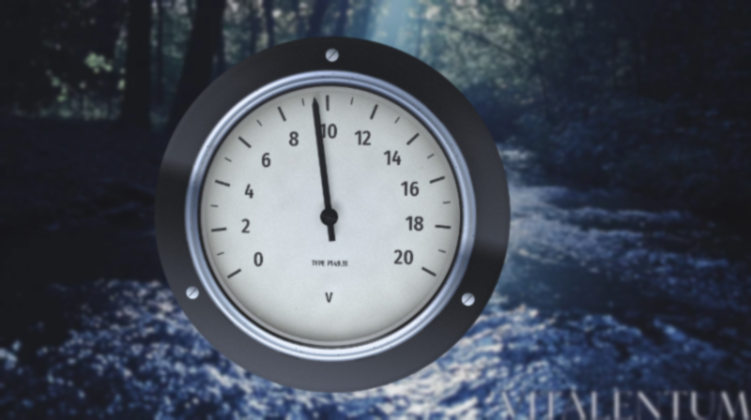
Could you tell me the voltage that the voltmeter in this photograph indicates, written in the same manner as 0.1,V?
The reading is 9.5,V
